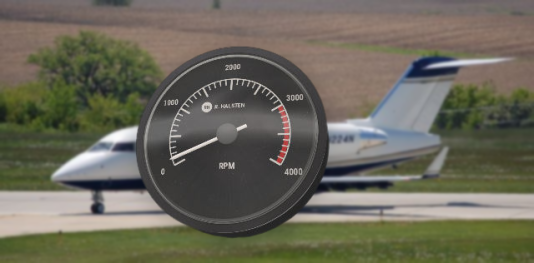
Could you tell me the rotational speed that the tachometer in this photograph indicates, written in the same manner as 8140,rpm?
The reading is 100,rpm
